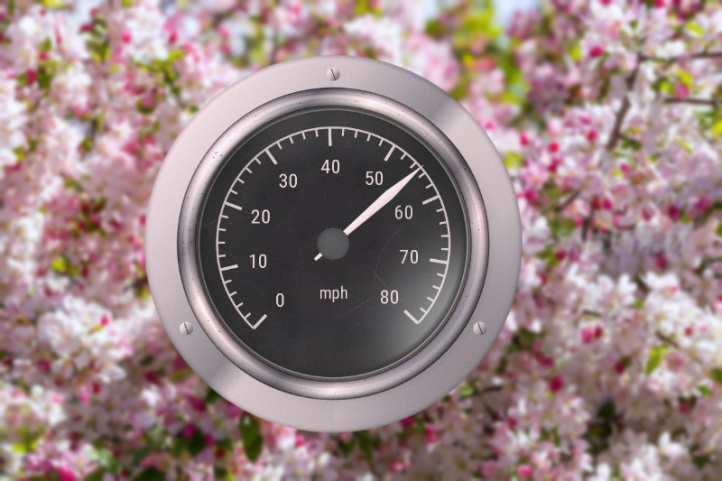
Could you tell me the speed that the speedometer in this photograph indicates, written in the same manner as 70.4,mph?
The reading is 55,mph
